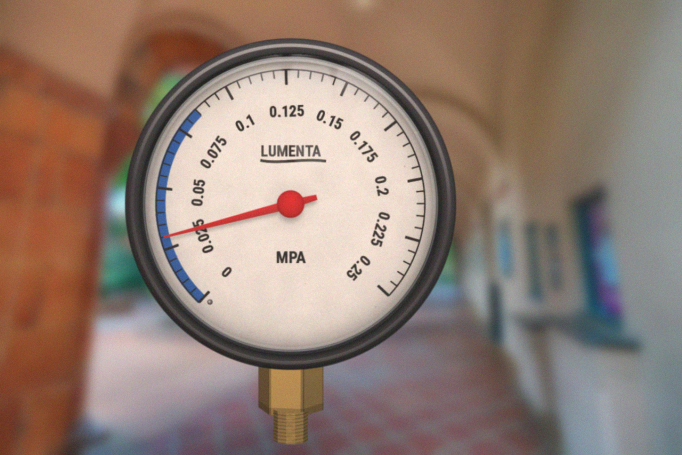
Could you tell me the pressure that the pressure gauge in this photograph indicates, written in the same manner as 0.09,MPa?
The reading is 0.03,MPa
